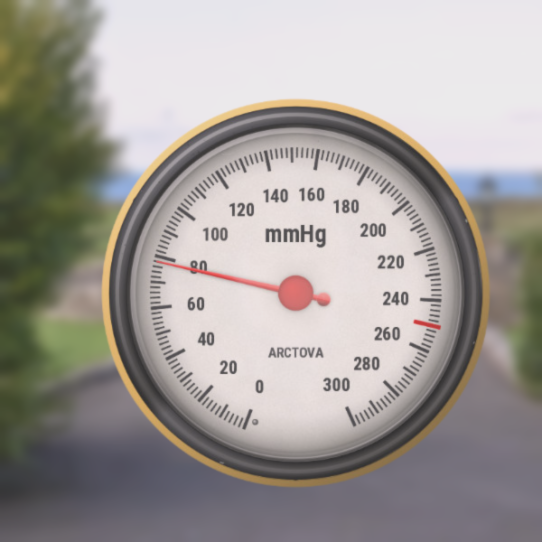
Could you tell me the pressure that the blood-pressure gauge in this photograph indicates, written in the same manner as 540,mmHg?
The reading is 78,mmHg
